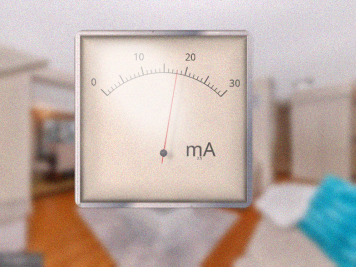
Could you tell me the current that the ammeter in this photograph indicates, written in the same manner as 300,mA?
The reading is 18,mA
